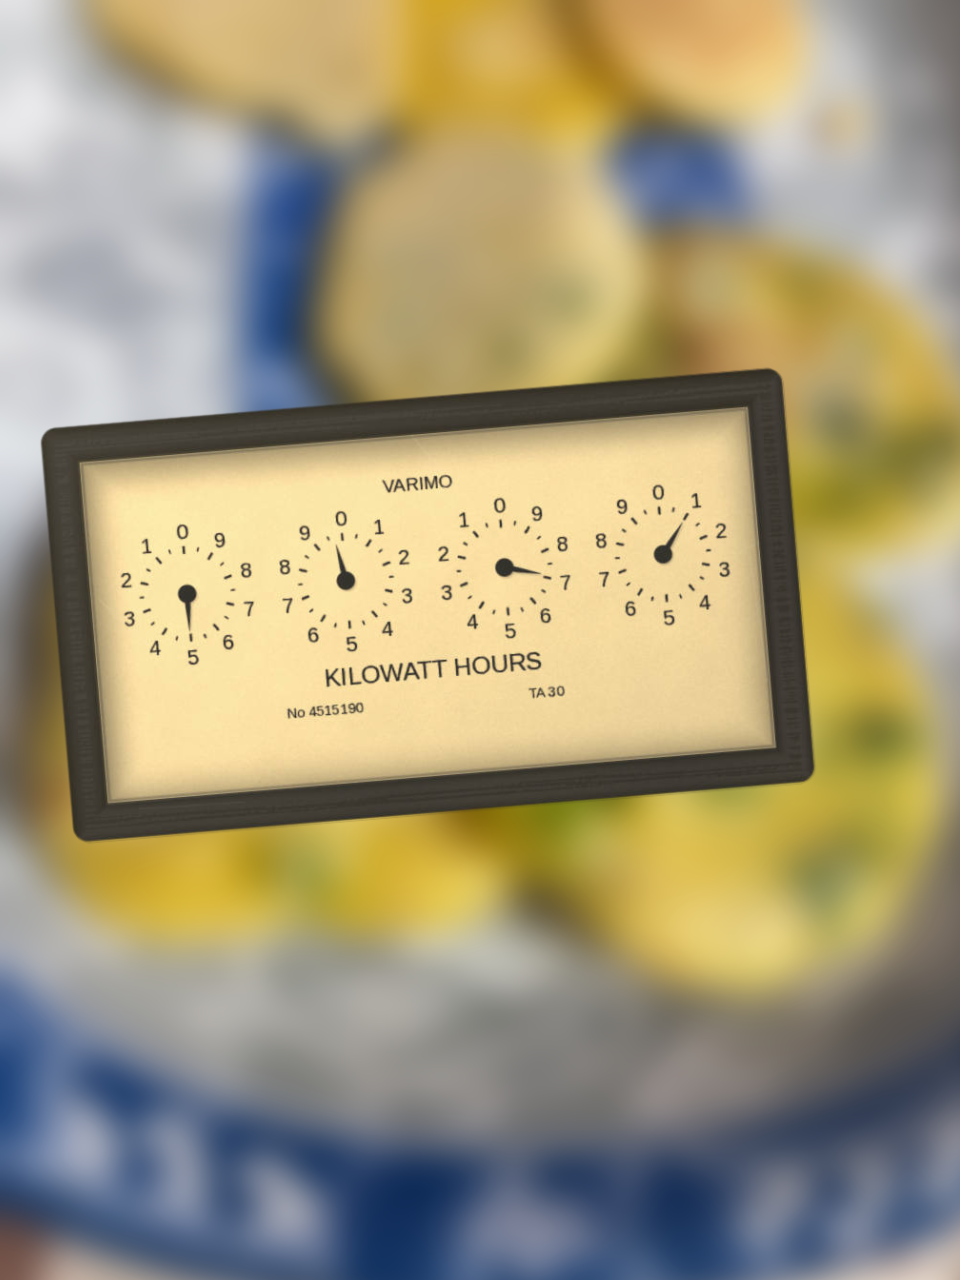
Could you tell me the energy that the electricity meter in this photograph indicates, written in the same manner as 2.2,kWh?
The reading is 4971,kWh
